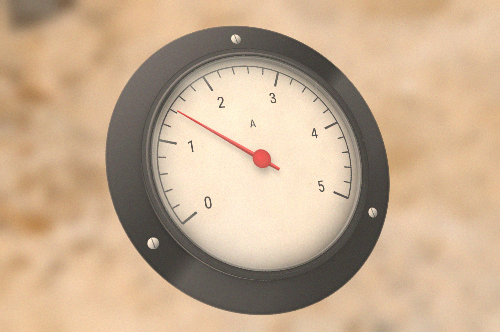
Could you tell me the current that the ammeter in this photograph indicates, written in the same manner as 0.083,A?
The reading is 1.4,A
